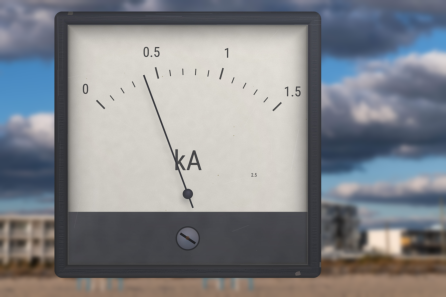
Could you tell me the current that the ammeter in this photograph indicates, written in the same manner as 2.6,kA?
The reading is 0.4,kA
